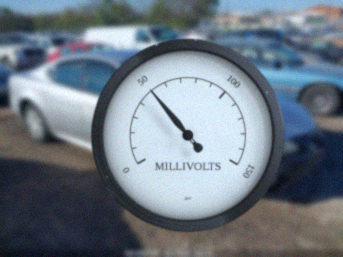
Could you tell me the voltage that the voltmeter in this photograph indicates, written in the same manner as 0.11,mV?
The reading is 50,mV
